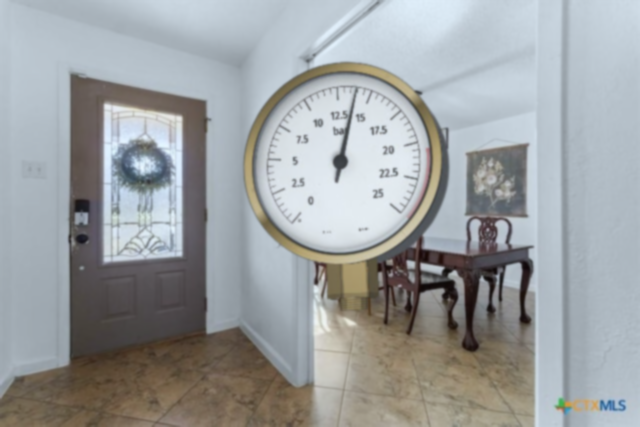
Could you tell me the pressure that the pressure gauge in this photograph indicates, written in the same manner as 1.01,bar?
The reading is 14,bar
